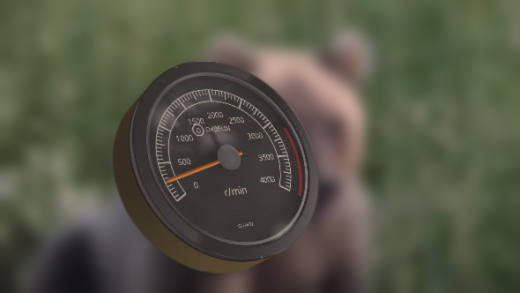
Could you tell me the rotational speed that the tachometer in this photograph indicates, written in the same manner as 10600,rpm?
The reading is 250,rpm
